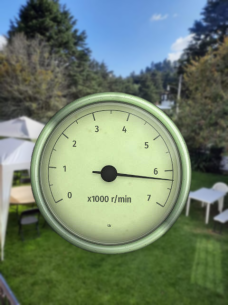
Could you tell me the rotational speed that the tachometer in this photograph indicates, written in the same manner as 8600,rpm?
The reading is 6250,rpm
